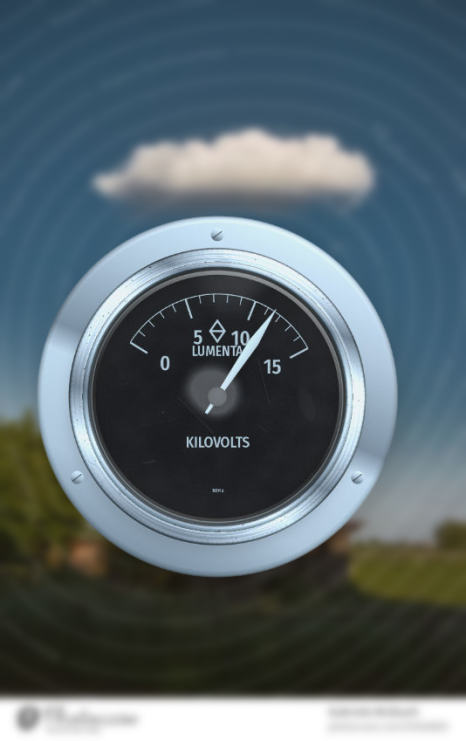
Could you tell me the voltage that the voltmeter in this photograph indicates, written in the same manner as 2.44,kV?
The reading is 11.5,kV
